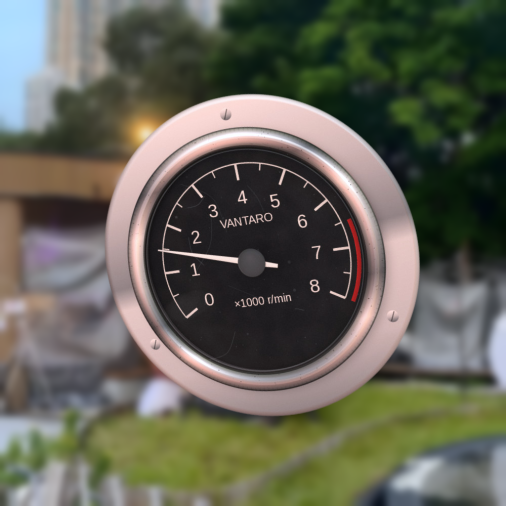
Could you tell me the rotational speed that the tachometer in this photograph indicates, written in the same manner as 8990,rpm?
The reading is 1500,rpm
